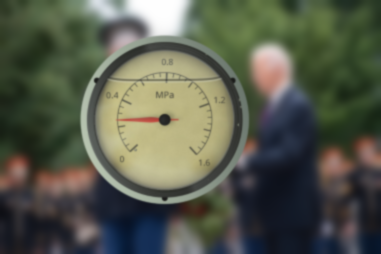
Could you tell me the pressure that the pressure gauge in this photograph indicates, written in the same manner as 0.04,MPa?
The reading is 0.25,MPa
